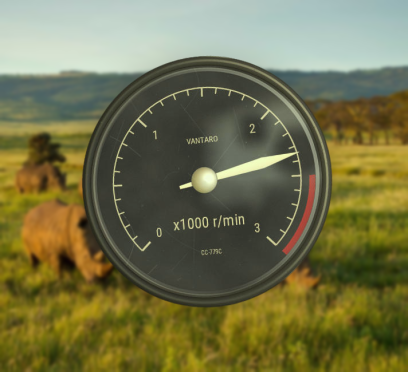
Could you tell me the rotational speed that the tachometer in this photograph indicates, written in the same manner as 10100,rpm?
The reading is 2350,rpm
